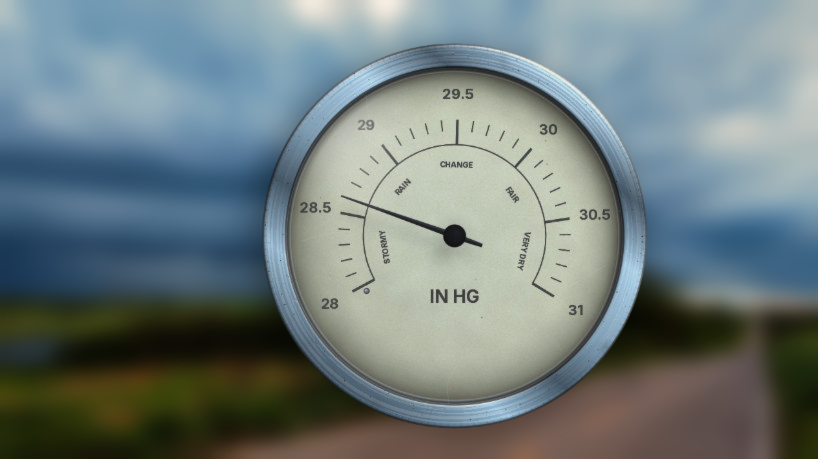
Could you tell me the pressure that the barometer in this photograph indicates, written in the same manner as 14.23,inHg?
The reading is 28.6,inHg
